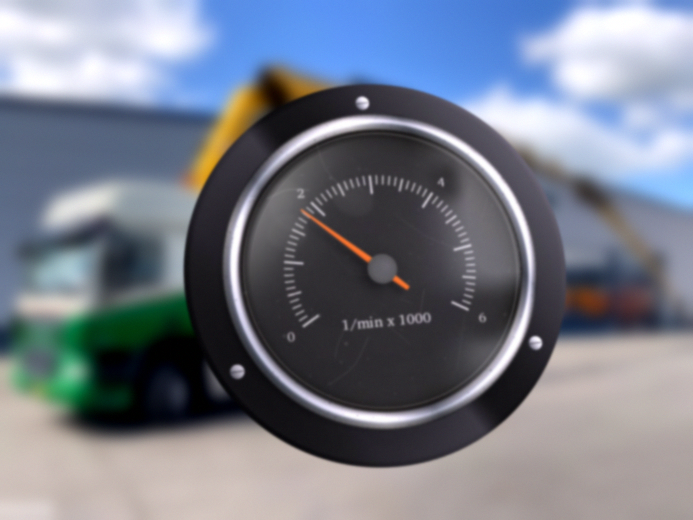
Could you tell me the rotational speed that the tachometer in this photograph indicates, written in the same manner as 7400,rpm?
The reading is 1800,rpm
